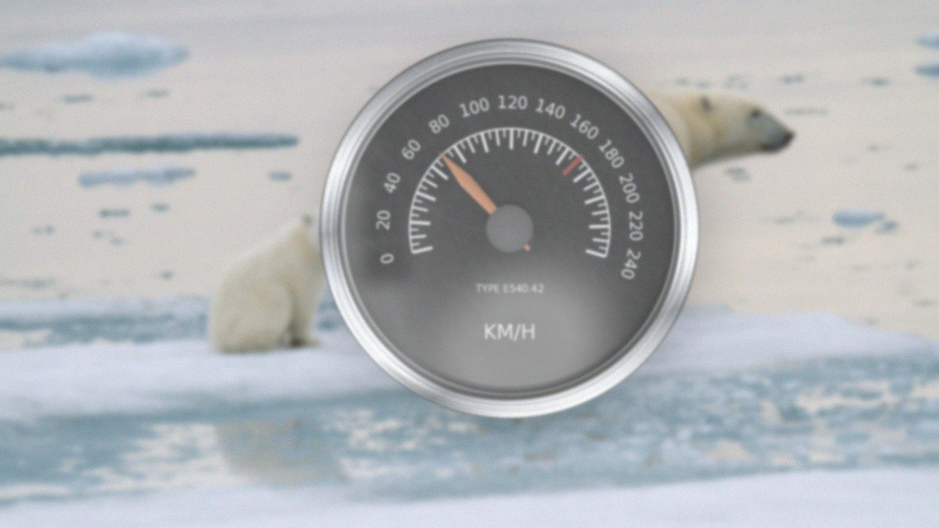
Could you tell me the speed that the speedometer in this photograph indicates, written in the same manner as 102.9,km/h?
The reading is 70,km/h
